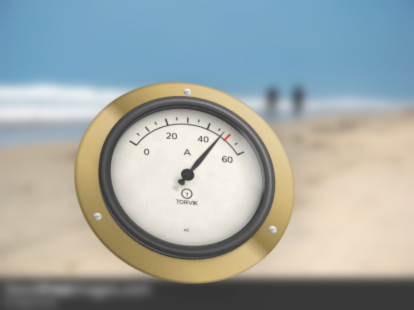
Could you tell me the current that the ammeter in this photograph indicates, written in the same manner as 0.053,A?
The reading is 47.5,A
